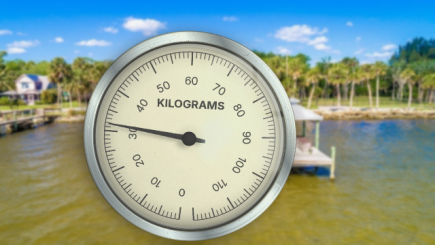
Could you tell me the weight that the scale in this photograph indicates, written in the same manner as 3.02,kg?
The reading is 32,kg
